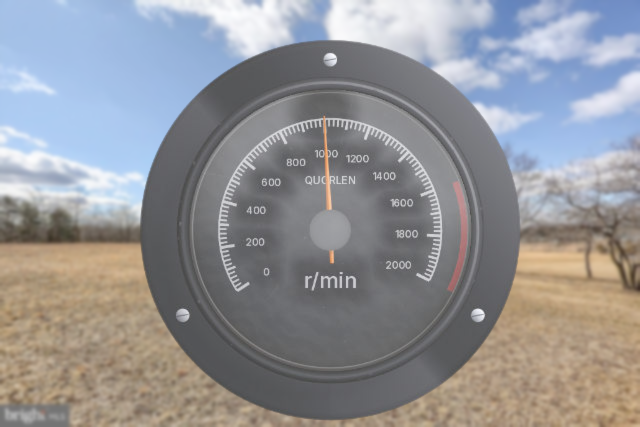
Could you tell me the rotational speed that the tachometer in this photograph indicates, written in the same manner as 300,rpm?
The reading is 1000,rpm
